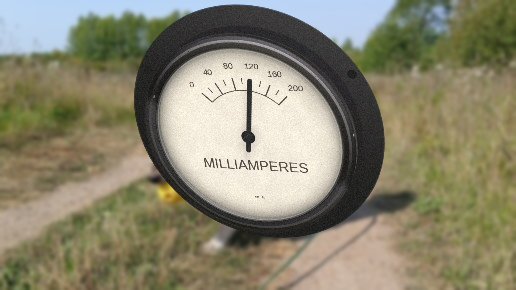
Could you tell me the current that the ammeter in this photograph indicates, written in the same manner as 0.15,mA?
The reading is 120,mA
